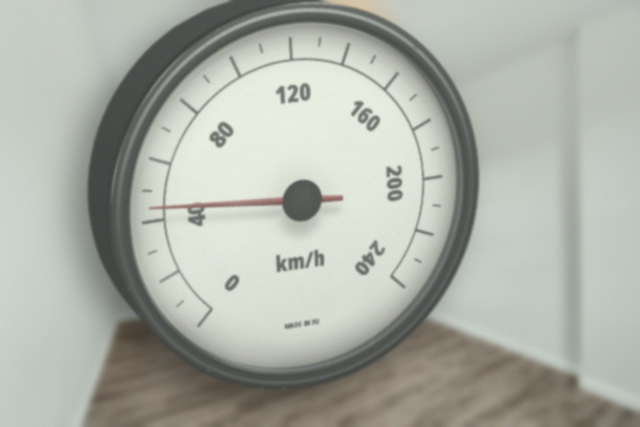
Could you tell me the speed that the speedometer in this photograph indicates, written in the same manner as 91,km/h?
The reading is 45,km/h
